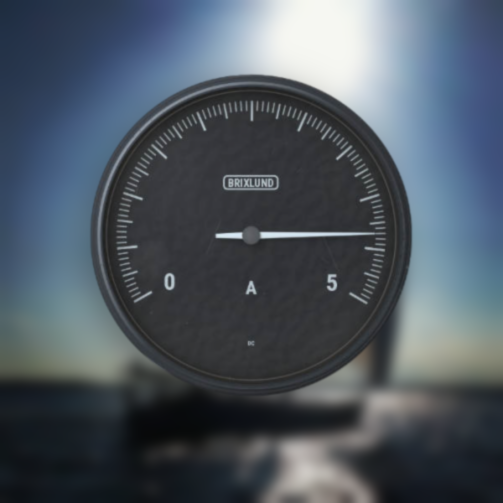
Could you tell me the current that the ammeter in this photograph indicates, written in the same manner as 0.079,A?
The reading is 4.35,A
